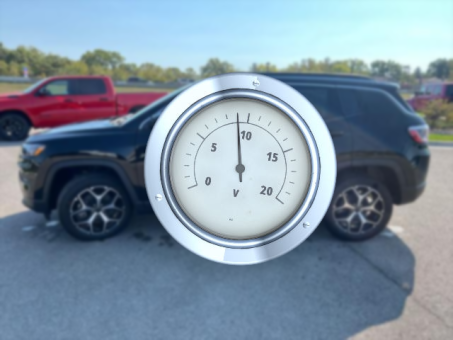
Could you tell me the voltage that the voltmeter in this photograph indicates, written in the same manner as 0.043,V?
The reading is 9,V
